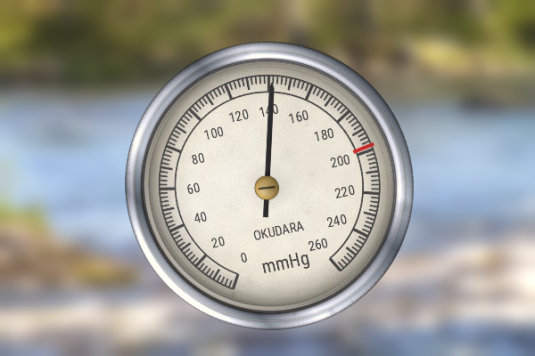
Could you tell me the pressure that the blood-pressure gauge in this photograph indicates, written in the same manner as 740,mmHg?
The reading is 142,mmHg
